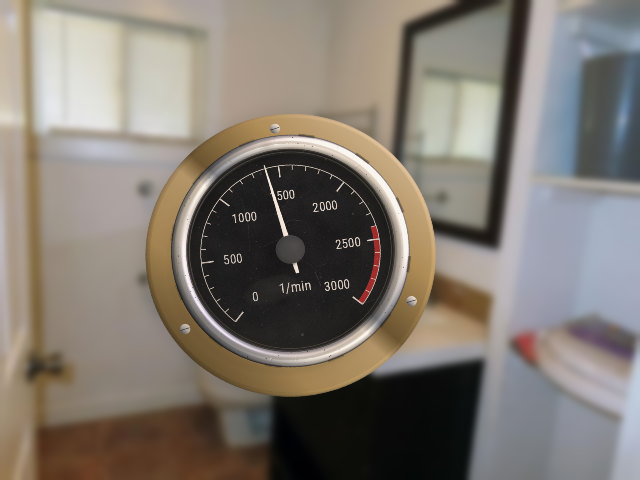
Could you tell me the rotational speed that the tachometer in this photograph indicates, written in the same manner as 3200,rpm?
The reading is 1400,rpm
